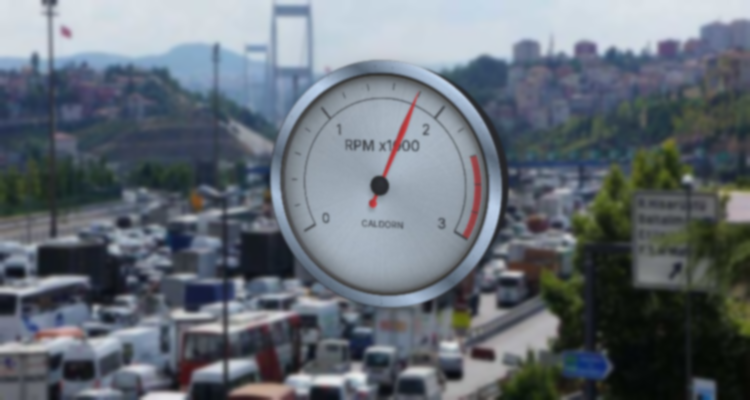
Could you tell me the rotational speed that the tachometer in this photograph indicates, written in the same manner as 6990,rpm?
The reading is 1800,rpm
